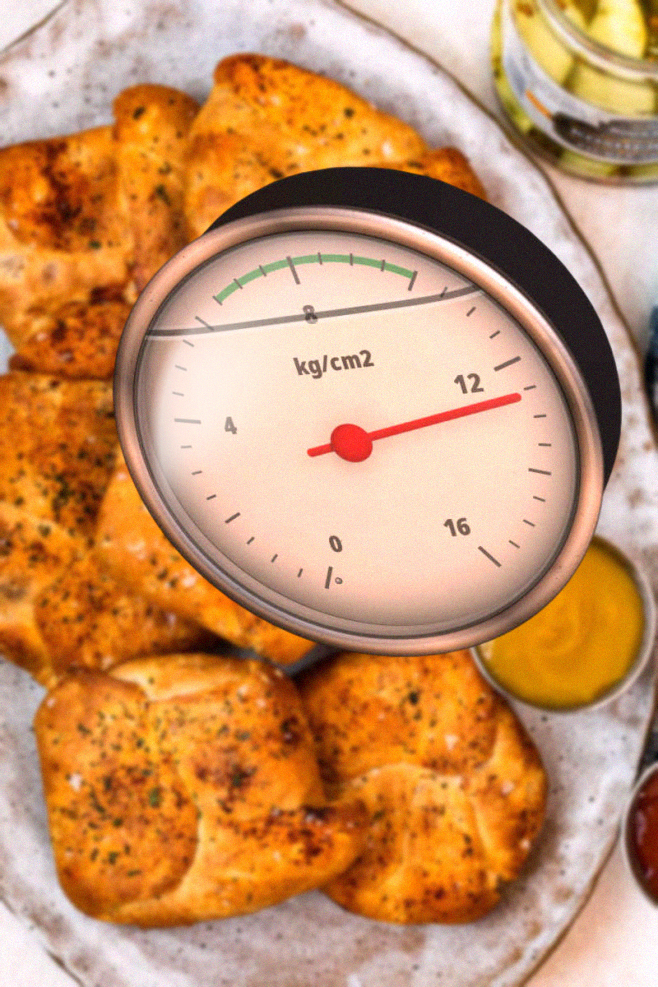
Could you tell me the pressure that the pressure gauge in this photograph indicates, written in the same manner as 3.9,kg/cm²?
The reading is 12.5,kg/cm²
